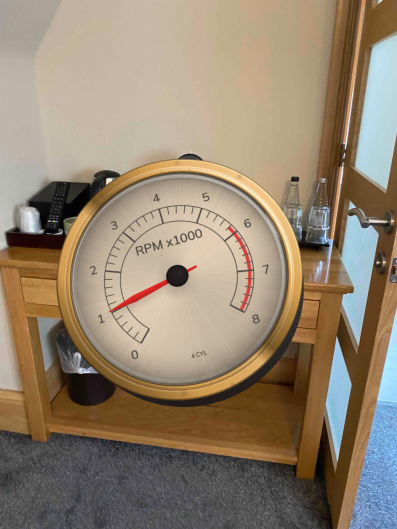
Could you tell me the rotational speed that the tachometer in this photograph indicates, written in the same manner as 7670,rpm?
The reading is 1000,rpm
